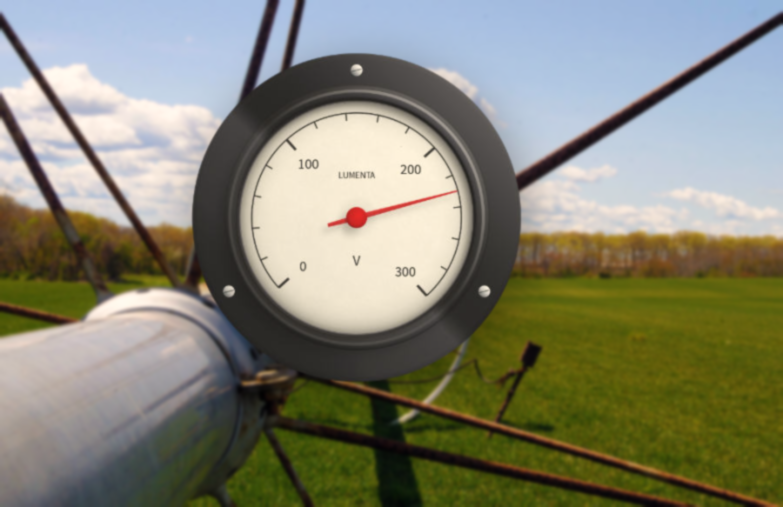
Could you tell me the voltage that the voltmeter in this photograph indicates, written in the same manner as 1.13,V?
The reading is 230,V
